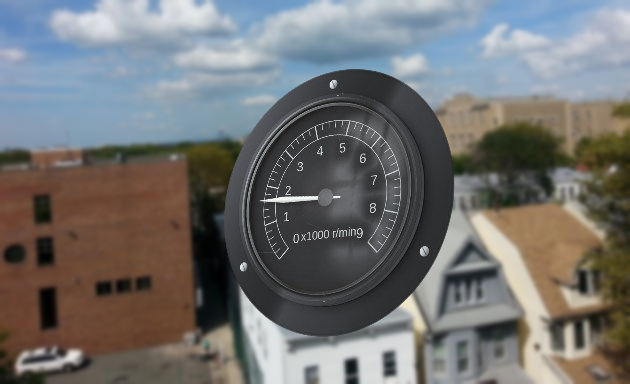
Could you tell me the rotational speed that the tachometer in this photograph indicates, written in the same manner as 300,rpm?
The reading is 1600,rpm
